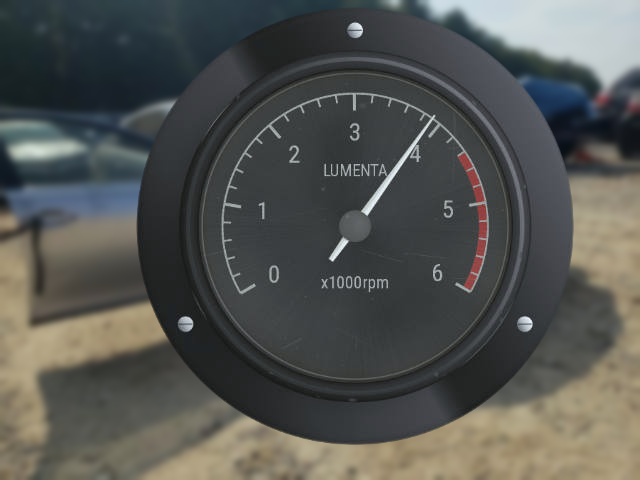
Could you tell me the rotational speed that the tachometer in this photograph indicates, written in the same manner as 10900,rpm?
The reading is 3900,rpm
